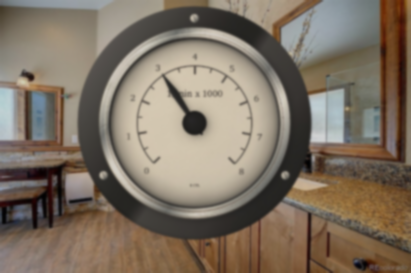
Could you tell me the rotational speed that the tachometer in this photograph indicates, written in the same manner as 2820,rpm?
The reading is 3000,rpm
